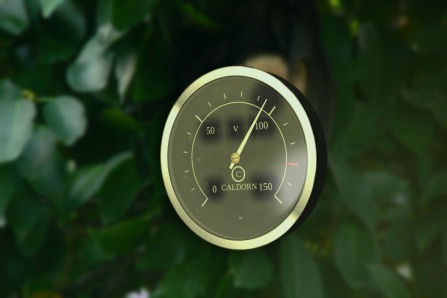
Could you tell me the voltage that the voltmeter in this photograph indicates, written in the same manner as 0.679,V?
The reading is 95,V
